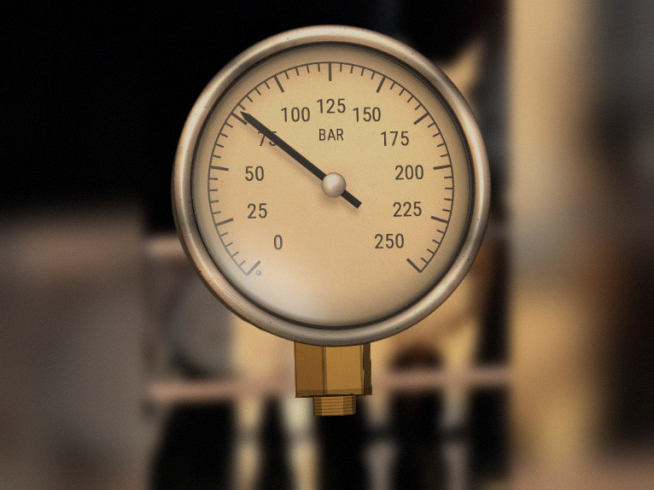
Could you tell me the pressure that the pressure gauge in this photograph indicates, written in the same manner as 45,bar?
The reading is 77.5,bar
